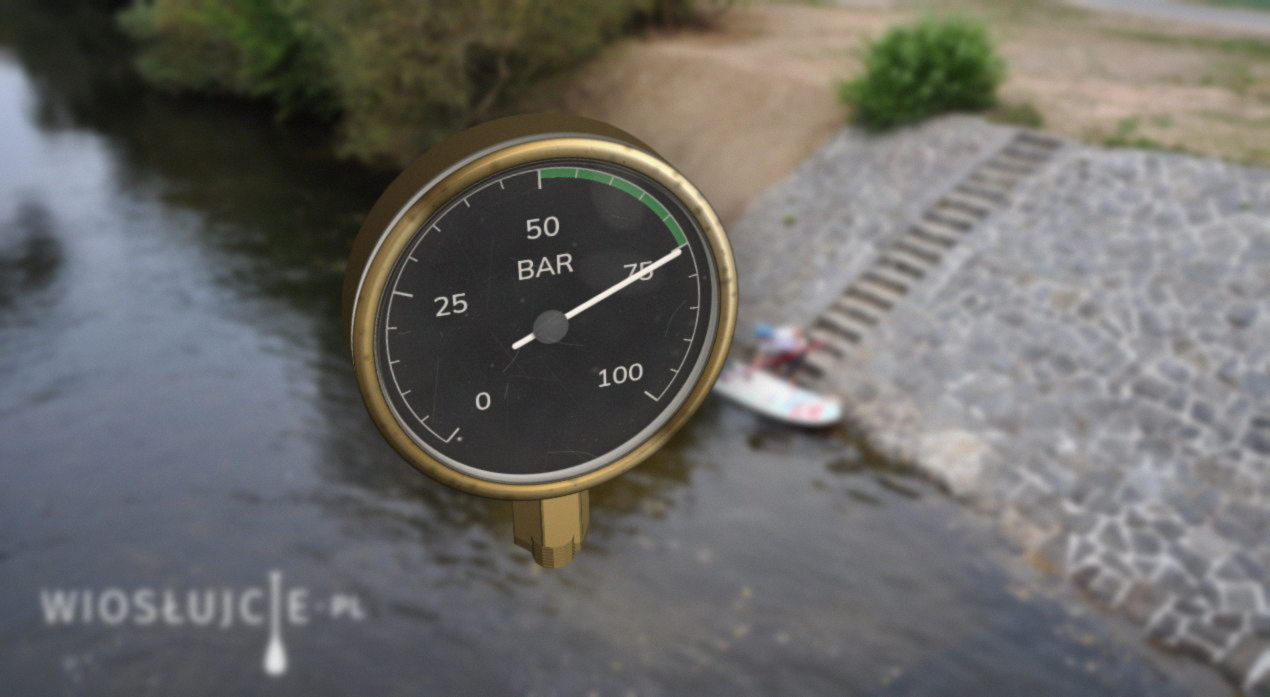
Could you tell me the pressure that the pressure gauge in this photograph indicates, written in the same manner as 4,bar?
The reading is 75,bar
